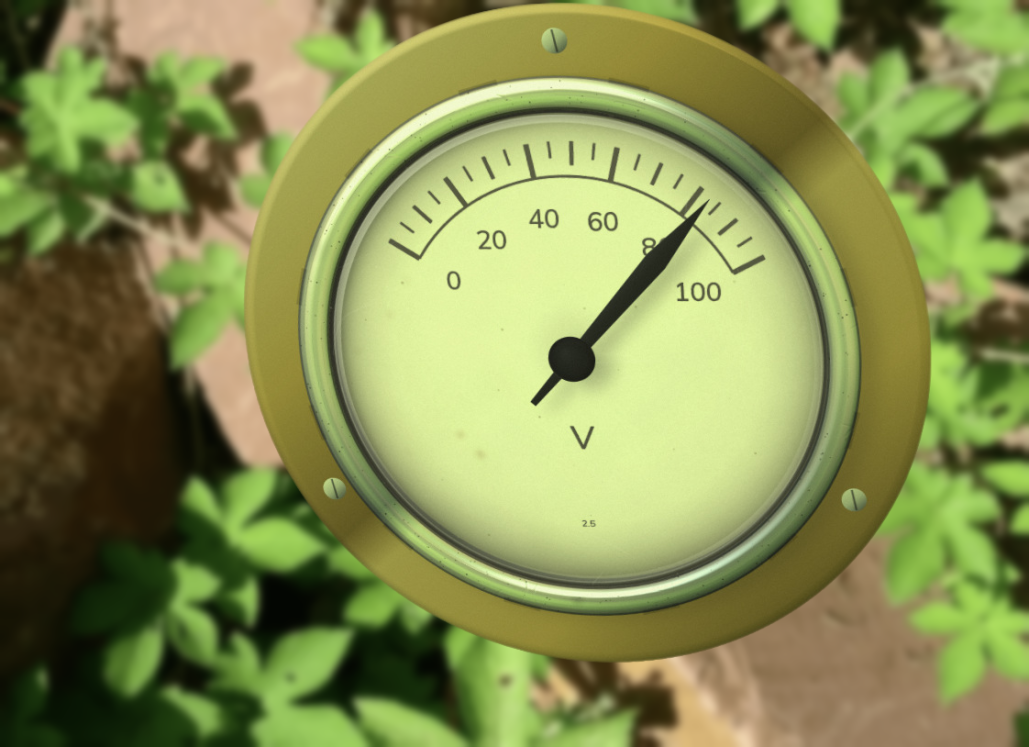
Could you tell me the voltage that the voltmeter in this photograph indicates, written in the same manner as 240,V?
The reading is 82.5,V
